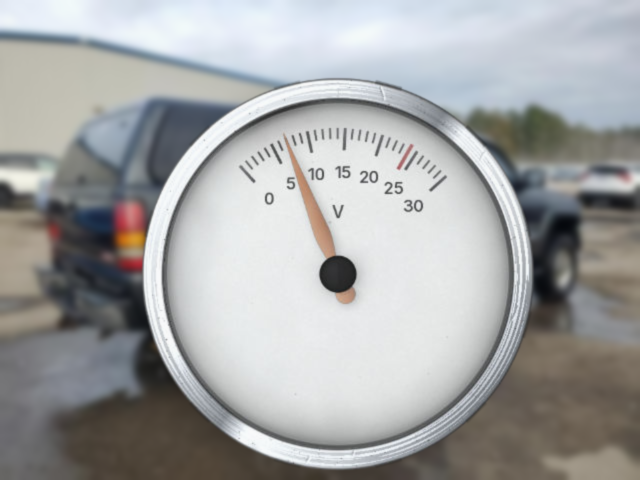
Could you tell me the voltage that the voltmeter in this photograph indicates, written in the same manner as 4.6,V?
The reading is 7,V
